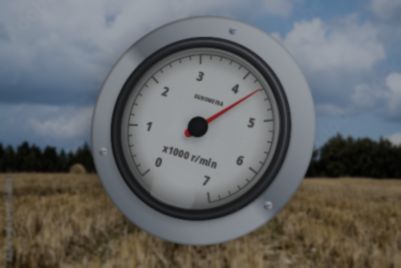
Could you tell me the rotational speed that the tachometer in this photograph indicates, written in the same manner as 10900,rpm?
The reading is 4400,rpm
